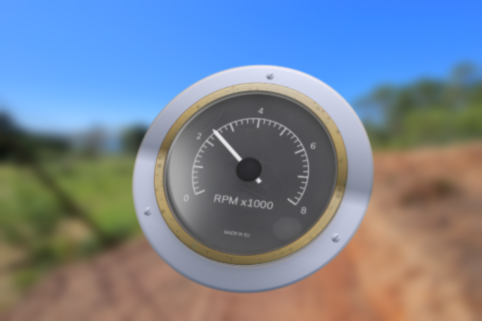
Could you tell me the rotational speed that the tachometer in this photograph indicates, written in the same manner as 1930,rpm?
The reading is 2400,rpm
